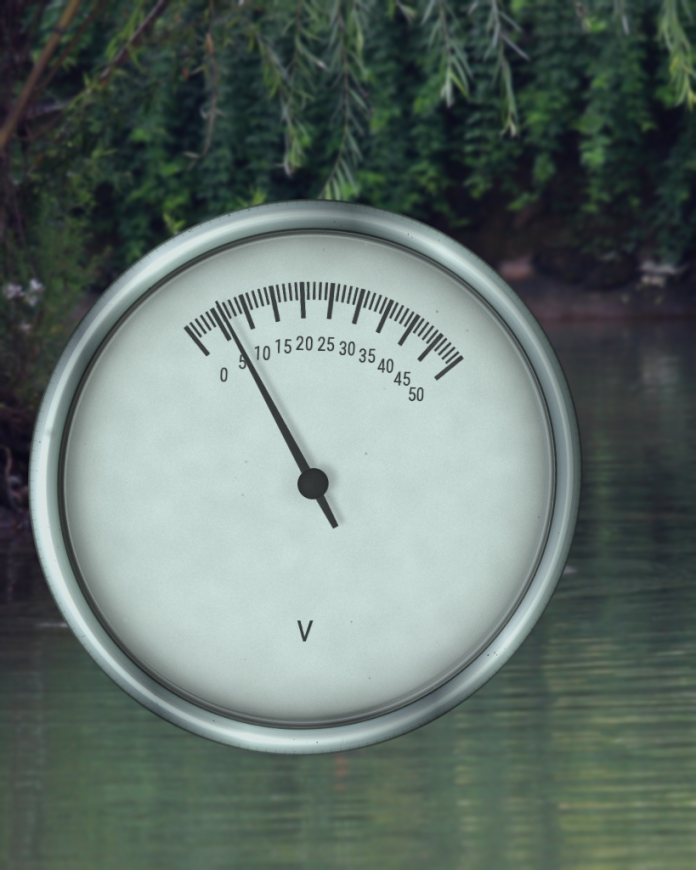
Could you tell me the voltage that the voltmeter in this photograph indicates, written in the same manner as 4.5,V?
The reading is 6,V
